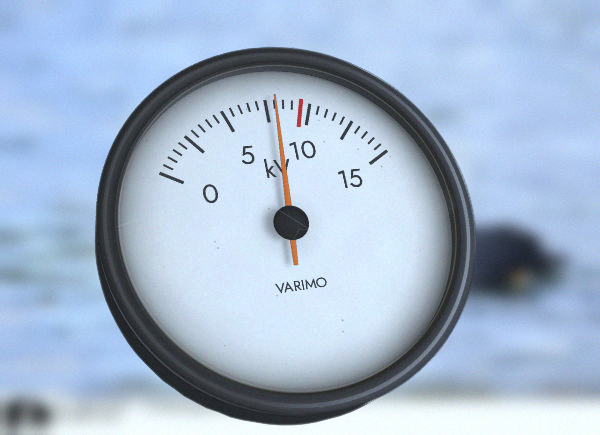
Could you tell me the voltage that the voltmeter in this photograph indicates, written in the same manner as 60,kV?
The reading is 8,kV
